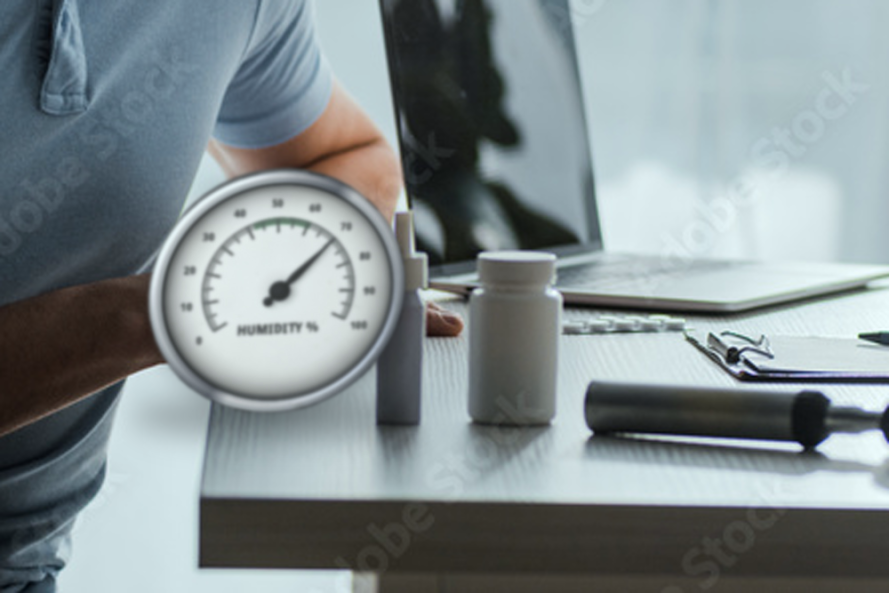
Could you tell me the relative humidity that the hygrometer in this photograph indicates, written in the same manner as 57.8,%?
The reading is 70,%
